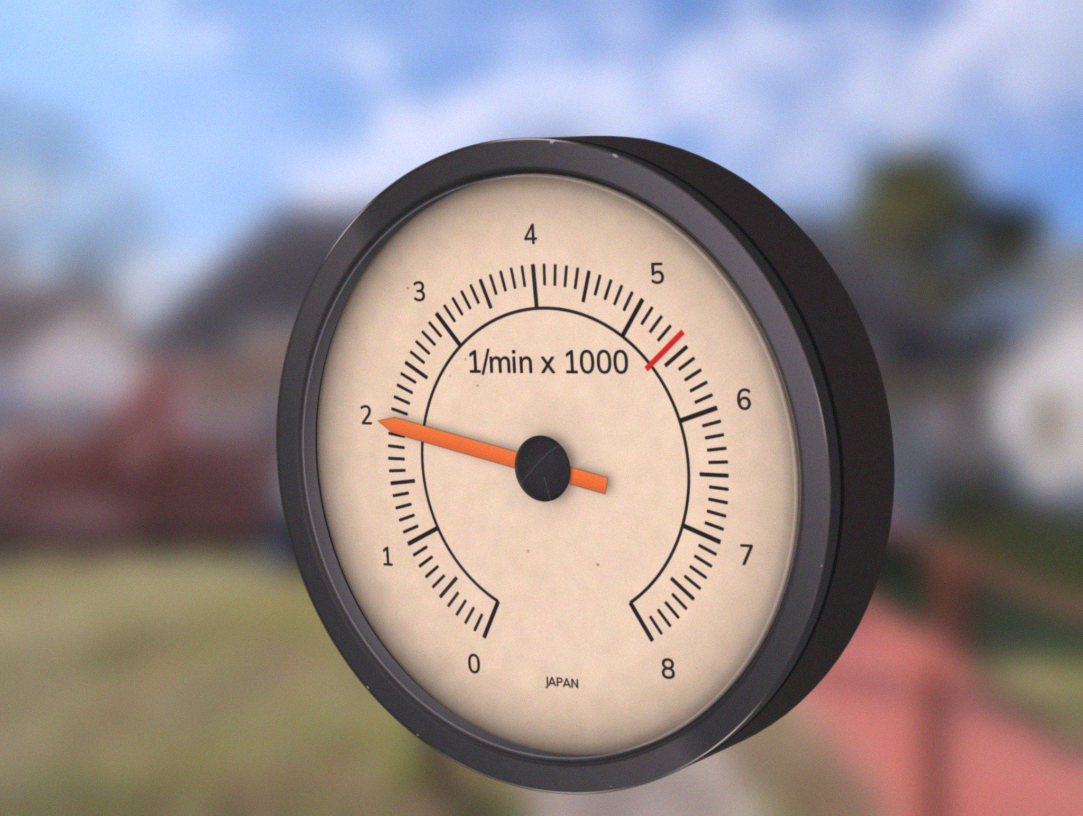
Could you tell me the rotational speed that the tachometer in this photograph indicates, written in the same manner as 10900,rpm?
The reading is 2000,rpm
